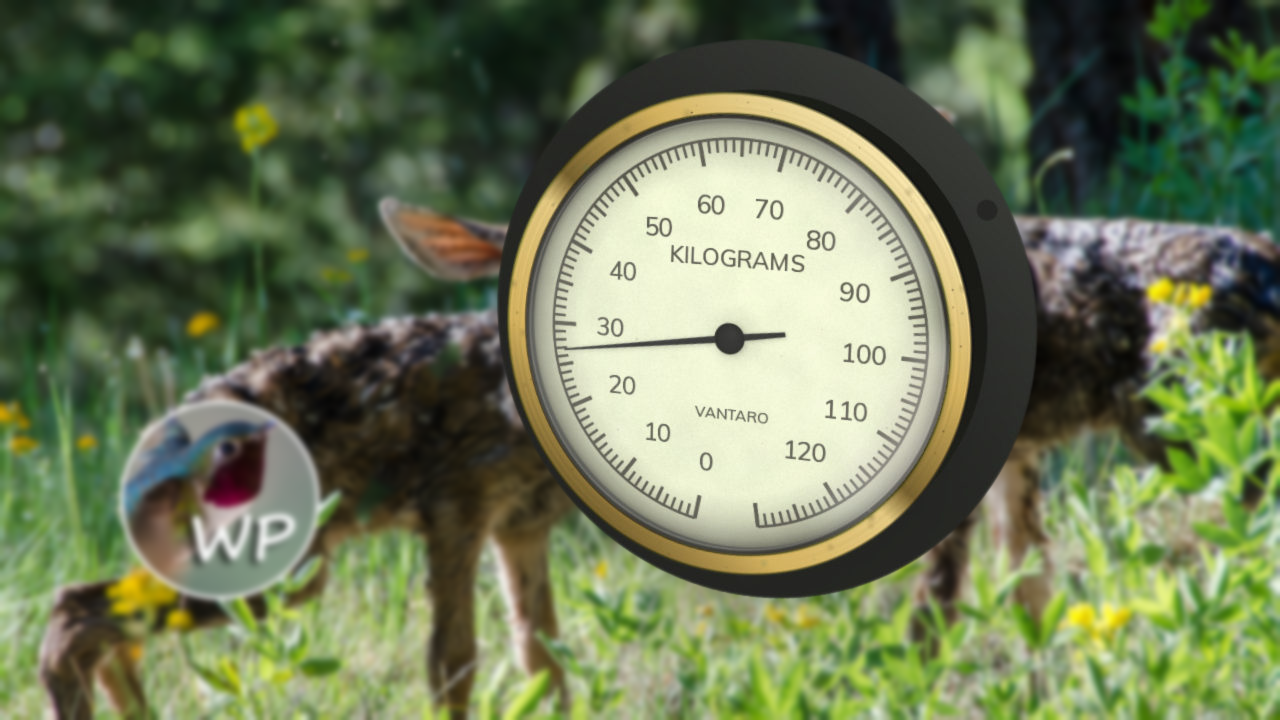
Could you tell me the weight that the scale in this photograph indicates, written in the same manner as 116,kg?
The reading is 27,kg
